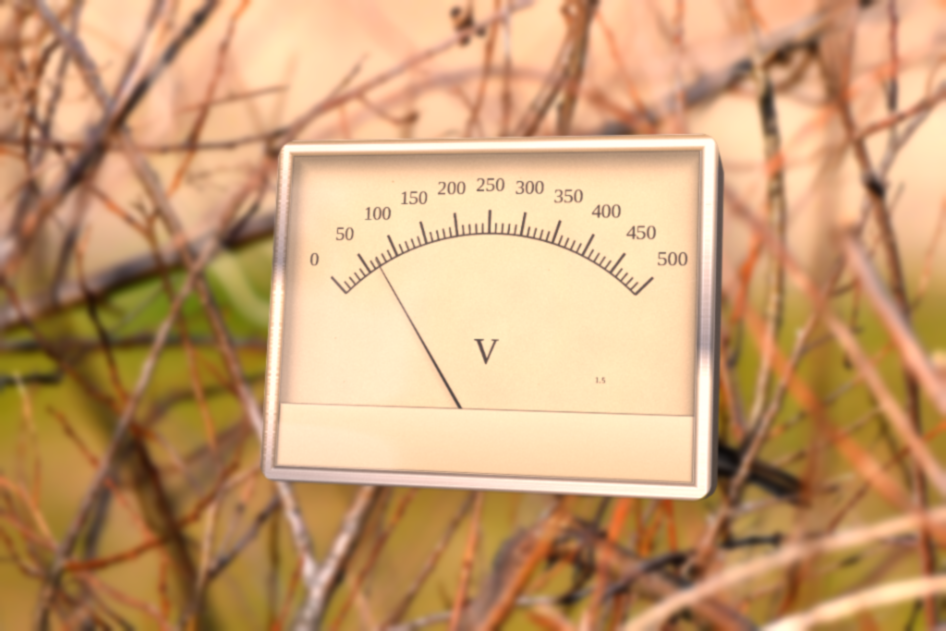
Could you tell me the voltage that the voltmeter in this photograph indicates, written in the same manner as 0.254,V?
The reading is 70,V
